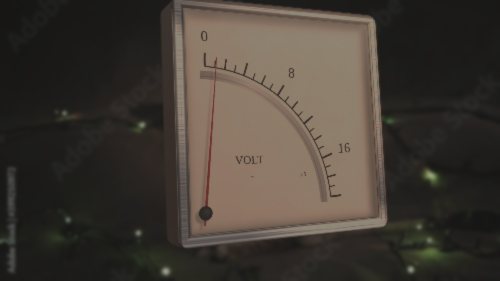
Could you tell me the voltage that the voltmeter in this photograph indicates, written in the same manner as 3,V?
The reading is 1,V
